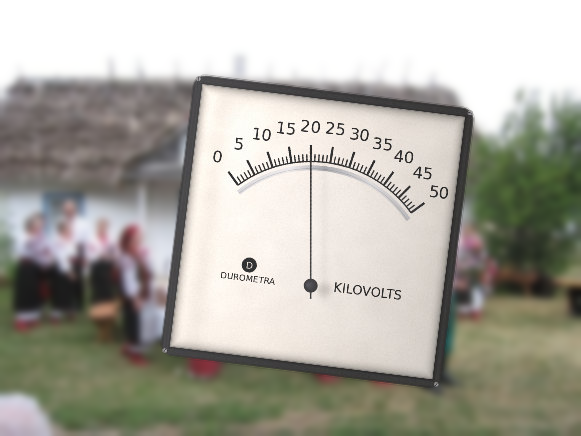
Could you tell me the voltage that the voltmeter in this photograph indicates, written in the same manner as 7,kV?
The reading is 20,kV
